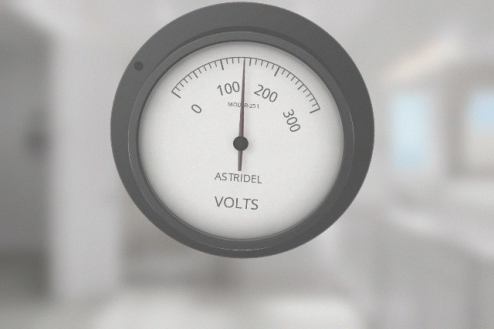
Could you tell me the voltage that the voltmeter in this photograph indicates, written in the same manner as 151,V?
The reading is 140,V
